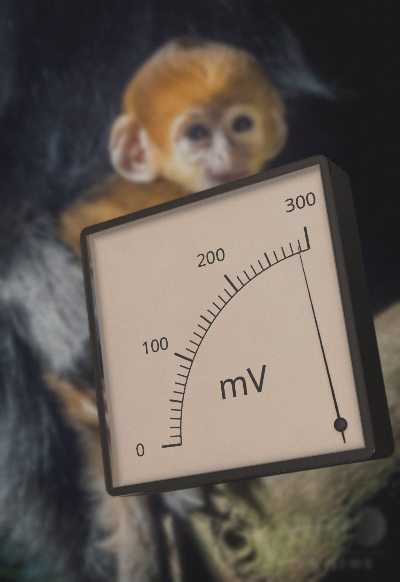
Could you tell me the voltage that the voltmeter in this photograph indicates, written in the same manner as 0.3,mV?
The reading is 290,mV
